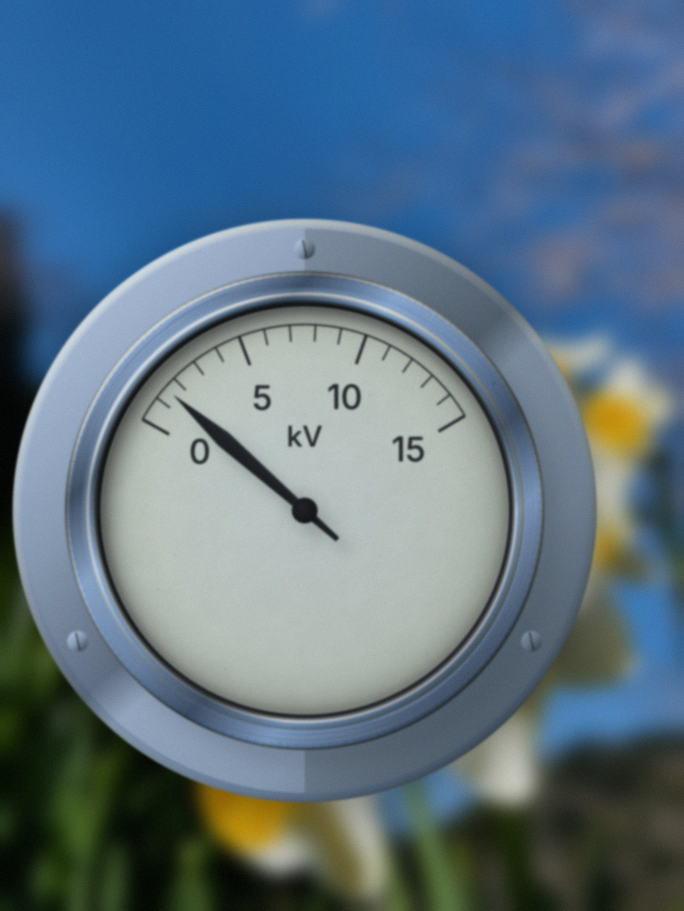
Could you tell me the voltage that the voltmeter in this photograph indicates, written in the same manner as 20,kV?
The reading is 1.5,kV
